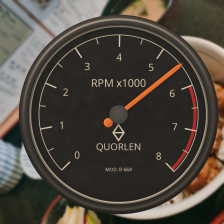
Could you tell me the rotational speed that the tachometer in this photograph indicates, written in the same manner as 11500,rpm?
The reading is 5500,rpm
